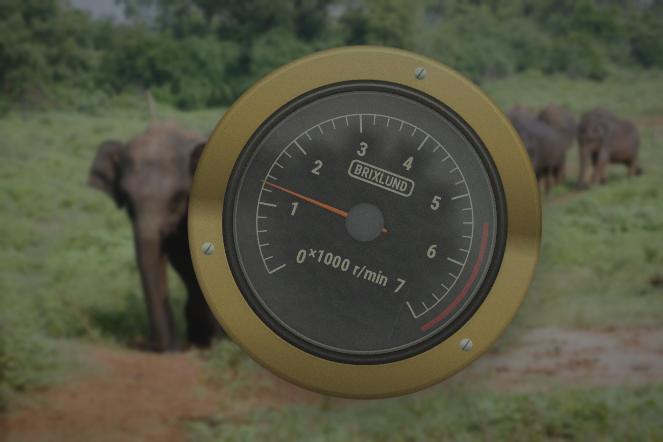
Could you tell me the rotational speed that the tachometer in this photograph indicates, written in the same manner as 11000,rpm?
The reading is 1300,rpm
